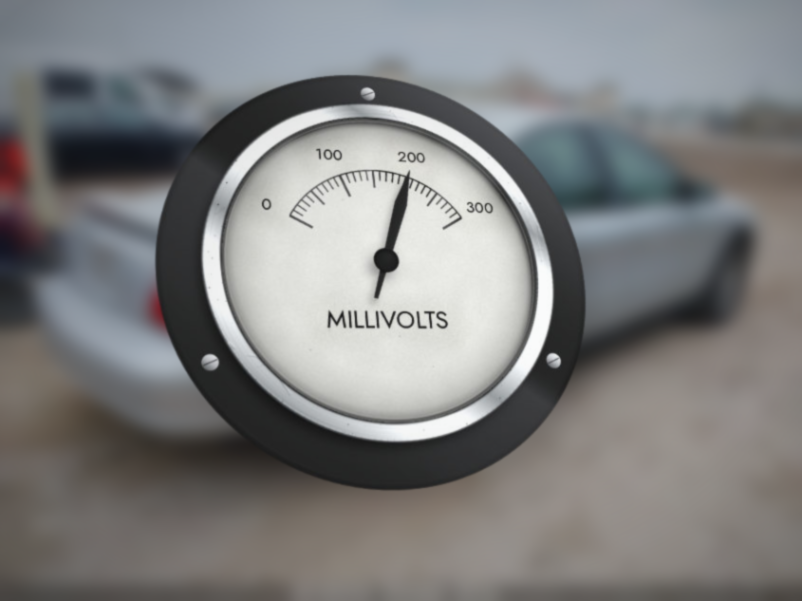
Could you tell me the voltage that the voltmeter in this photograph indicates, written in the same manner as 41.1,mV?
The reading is 200,mV
